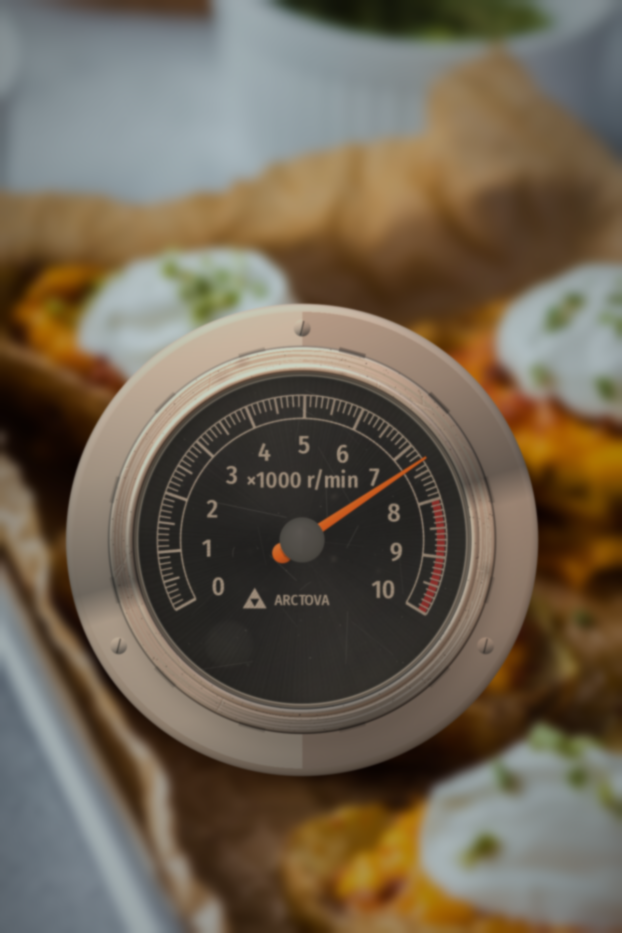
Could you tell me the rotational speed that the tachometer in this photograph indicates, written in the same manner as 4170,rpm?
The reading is 7300,rpm
